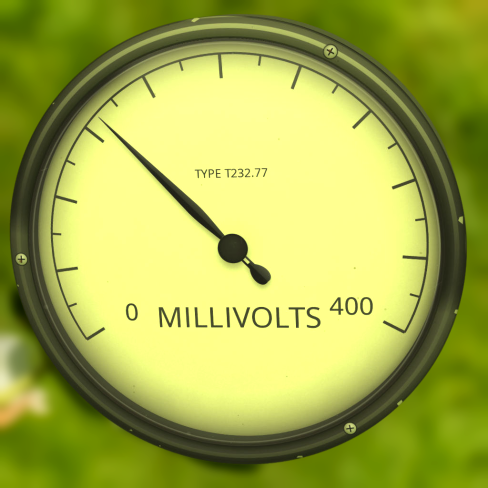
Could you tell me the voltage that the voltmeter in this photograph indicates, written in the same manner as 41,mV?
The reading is 130,mV
